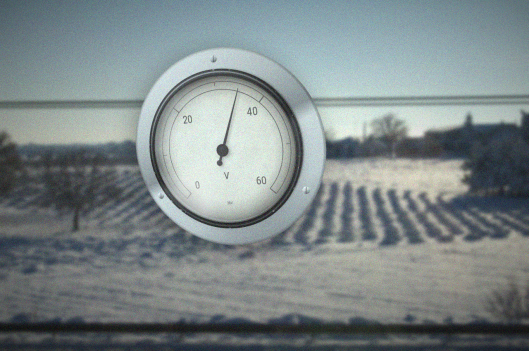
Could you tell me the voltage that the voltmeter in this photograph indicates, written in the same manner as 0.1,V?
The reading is 35,V
